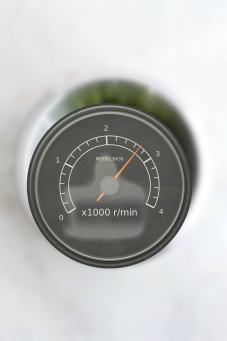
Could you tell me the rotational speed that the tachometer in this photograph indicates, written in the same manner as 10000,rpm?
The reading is 2700,rpm
